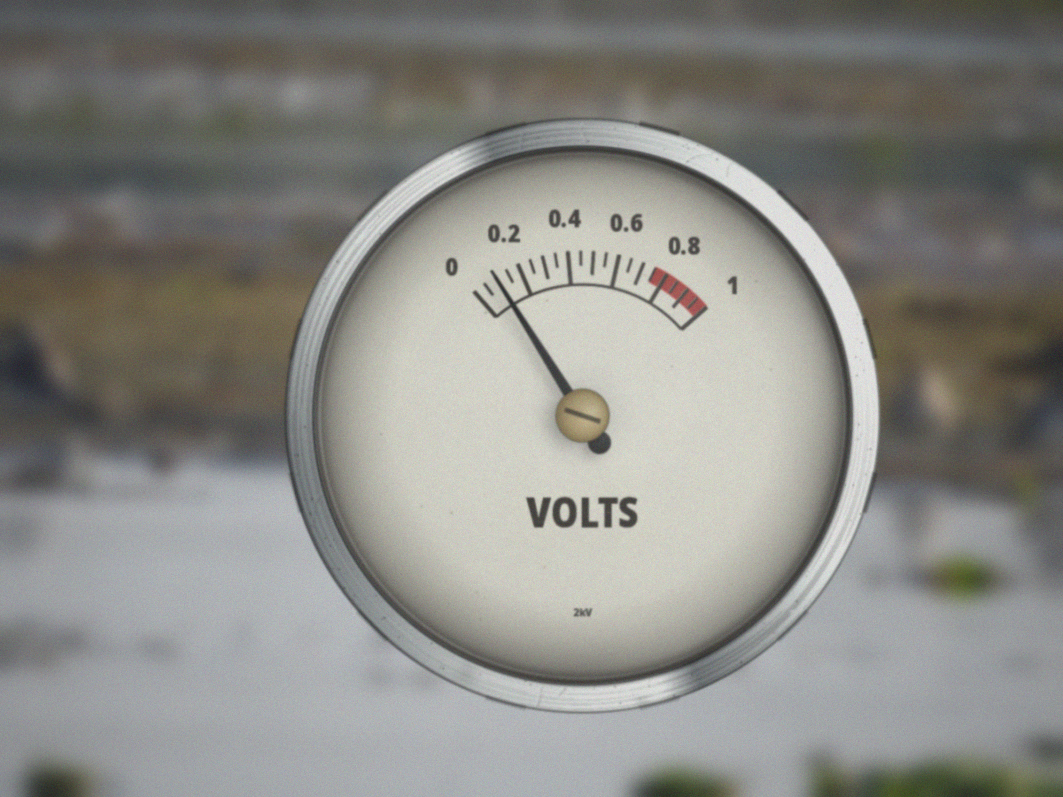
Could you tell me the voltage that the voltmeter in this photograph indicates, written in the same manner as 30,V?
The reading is 0.1,V
